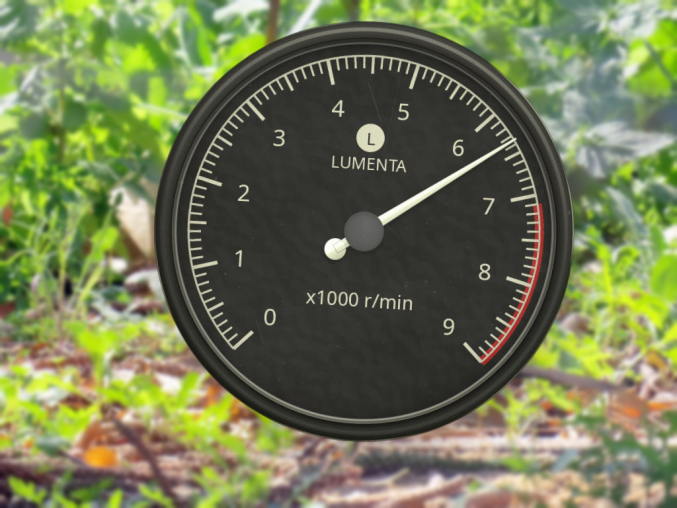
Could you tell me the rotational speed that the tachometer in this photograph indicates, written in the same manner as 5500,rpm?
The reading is 6350,rpm
